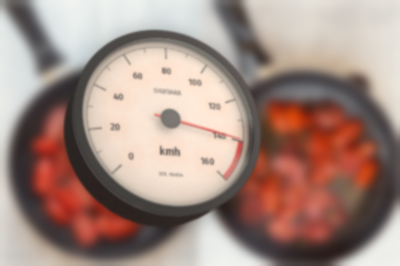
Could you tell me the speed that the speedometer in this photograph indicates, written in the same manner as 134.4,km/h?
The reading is 140,km/h
